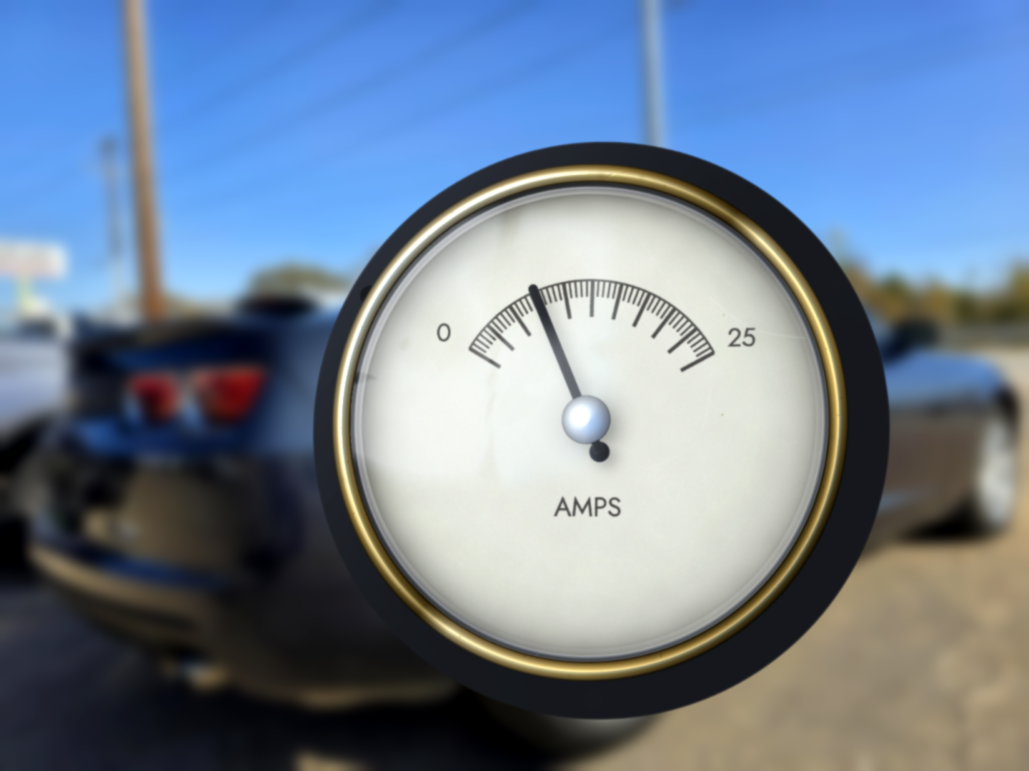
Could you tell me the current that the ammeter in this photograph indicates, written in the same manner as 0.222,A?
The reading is 7.5,A
